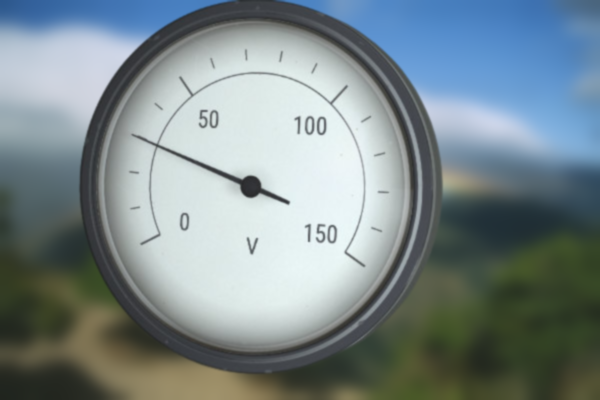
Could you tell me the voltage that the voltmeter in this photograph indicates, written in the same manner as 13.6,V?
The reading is 30,V
